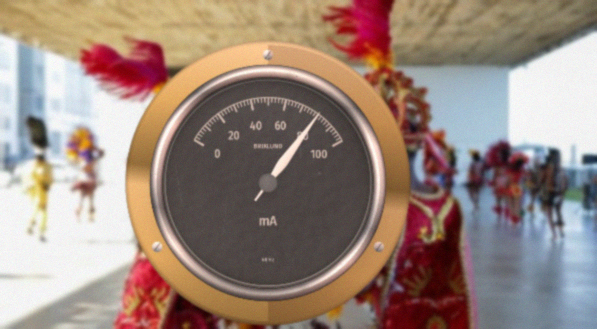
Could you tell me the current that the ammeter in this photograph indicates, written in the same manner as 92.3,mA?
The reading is 80,mA
